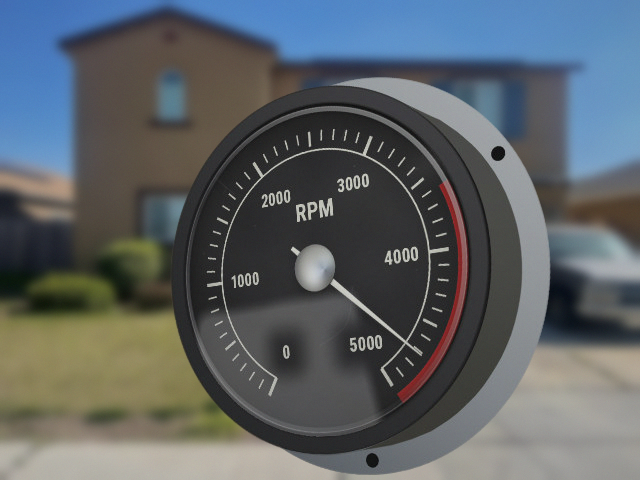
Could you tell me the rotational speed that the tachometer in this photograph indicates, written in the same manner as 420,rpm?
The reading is 4700,rpm
